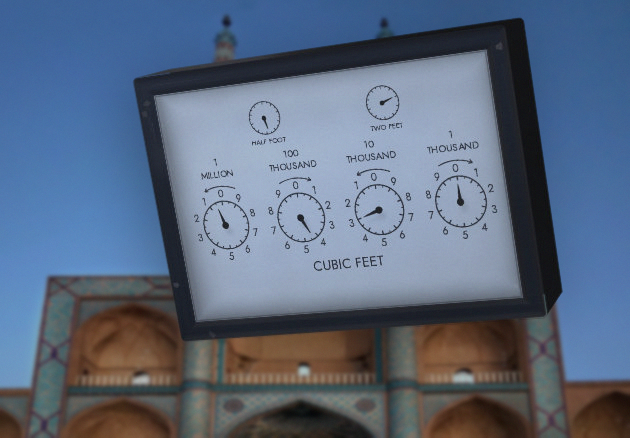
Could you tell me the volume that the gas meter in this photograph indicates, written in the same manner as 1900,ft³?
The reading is 43000,ft³
